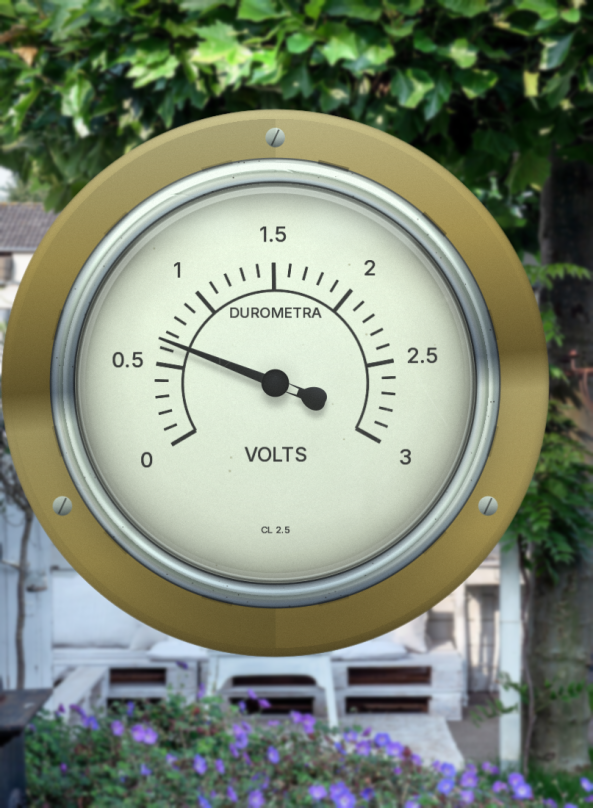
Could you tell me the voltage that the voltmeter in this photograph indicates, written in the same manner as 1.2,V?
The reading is 0.65,V
